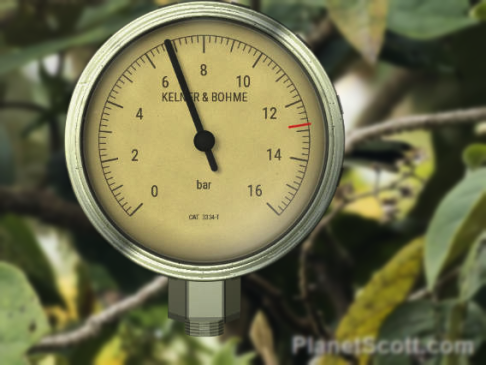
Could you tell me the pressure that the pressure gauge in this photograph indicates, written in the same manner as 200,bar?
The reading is 6.8,bar
